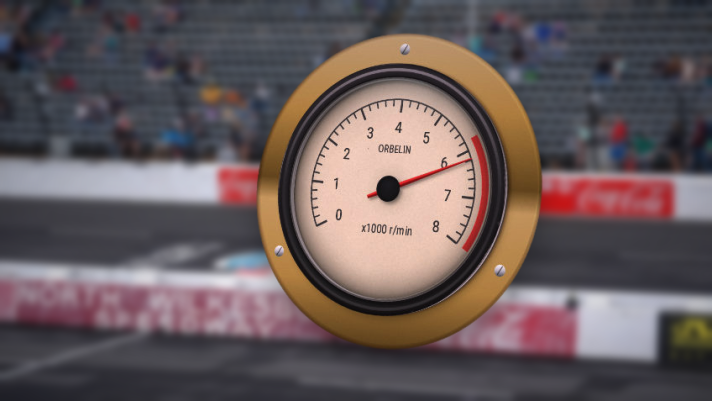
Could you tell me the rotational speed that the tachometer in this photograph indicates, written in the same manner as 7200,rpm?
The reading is 6200,rpm
